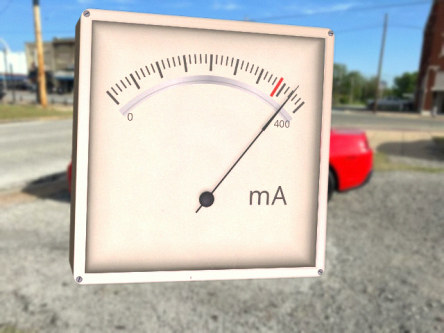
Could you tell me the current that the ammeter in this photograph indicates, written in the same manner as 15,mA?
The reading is 370,mA
